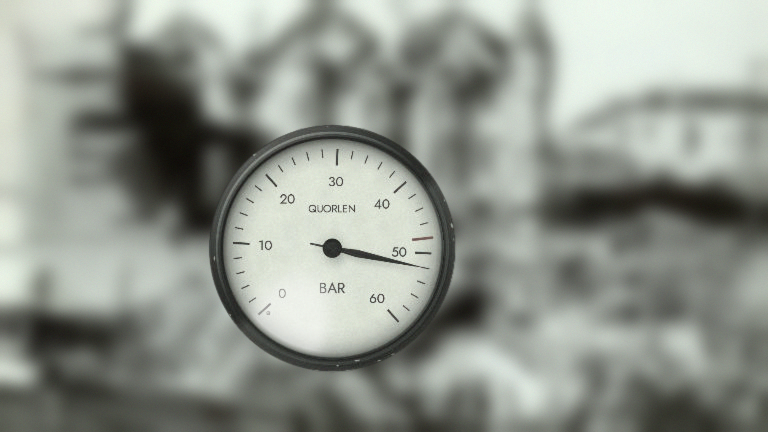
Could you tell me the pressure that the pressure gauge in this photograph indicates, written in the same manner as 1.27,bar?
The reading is 52,bar
